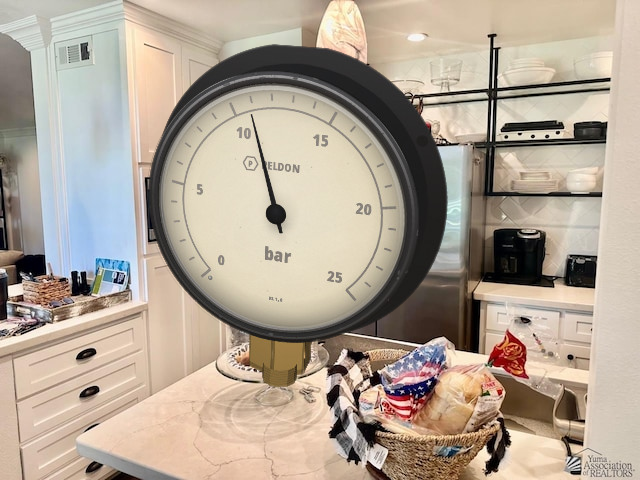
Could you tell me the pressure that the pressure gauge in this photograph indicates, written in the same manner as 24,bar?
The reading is 11,bar
